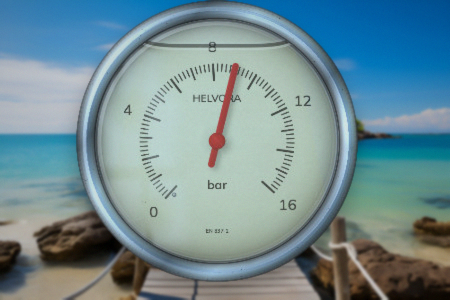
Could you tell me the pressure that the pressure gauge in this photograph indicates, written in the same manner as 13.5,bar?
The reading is 9,bar
